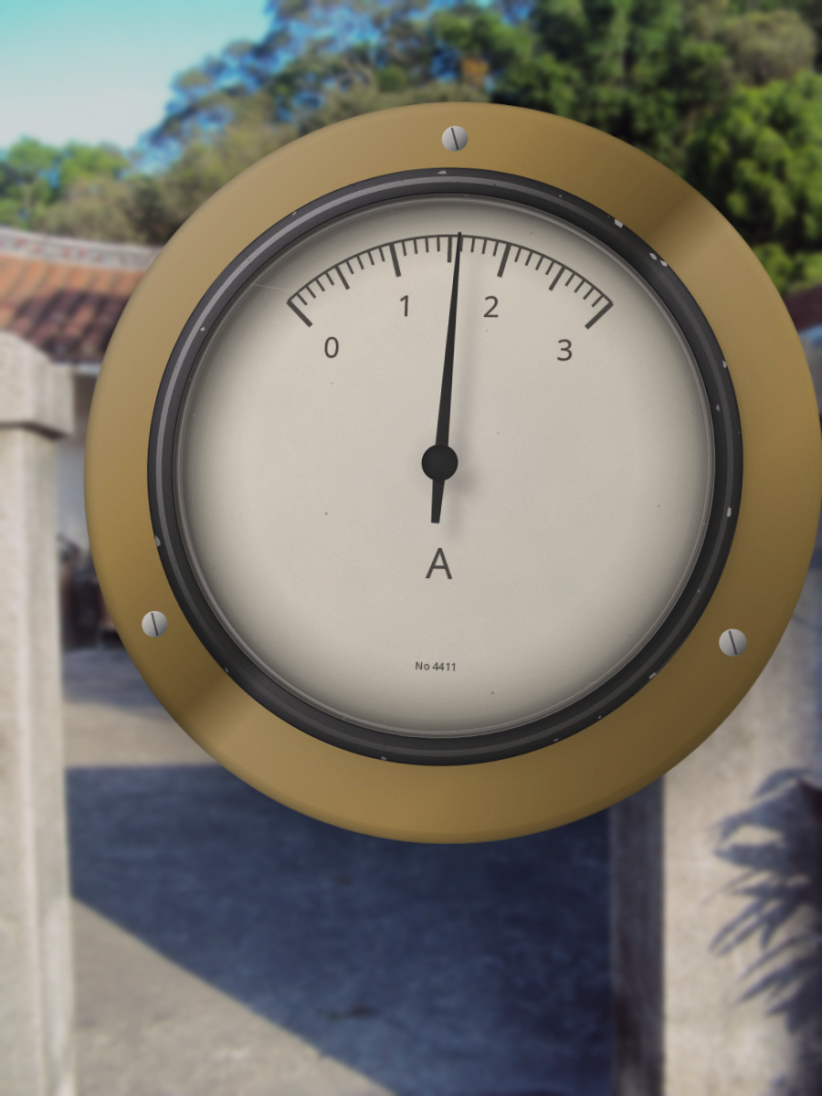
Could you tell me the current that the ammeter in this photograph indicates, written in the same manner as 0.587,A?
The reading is 1.6,A
